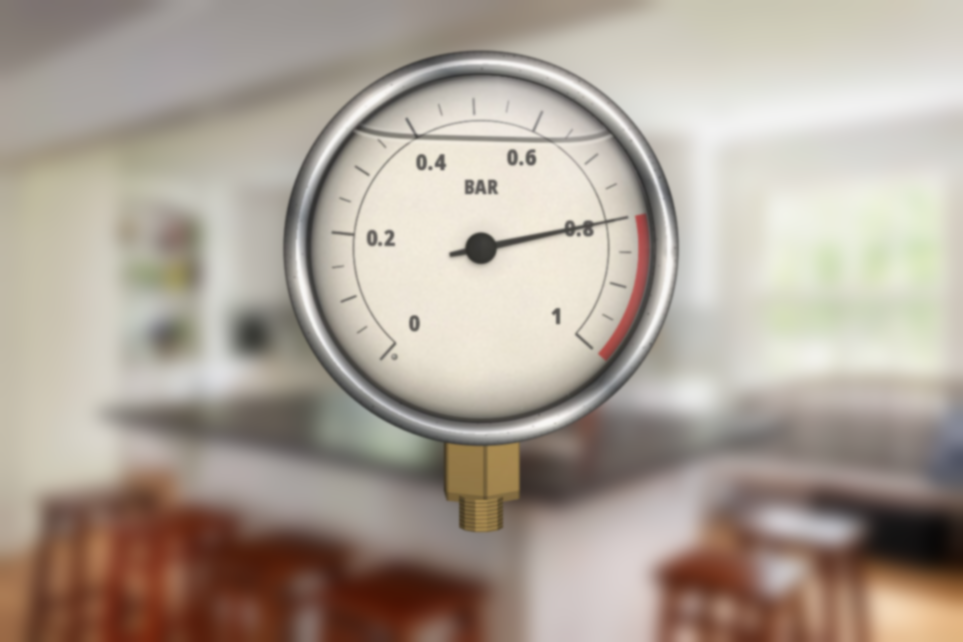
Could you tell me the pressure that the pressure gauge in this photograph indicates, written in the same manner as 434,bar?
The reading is 0.8,bar
